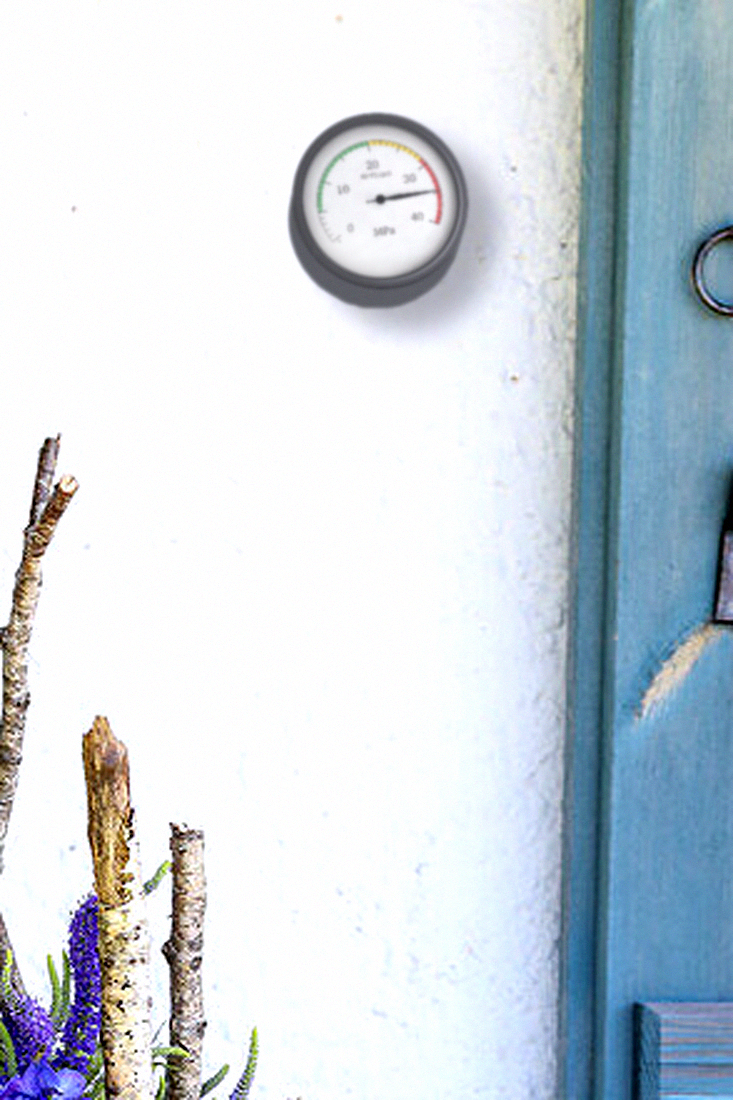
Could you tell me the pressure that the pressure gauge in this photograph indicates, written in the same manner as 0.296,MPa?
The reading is 35,MPa
